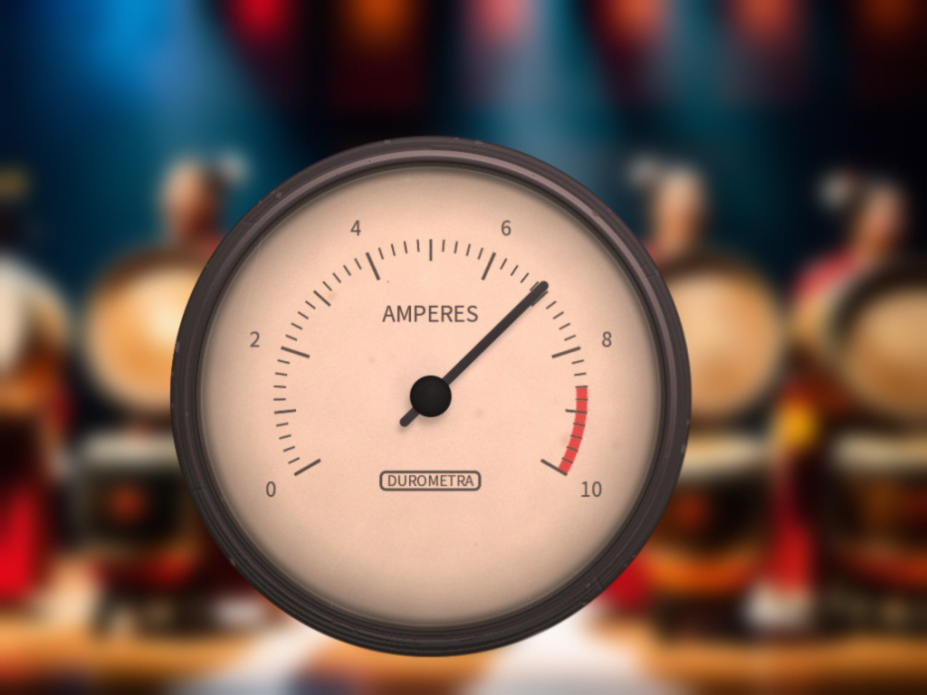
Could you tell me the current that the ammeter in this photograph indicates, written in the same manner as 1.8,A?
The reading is 6.9,A
